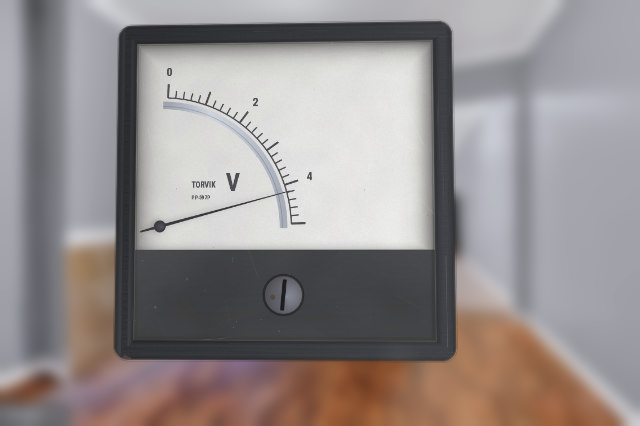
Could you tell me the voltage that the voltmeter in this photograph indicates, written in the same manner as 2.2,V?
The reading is 4.2,V
